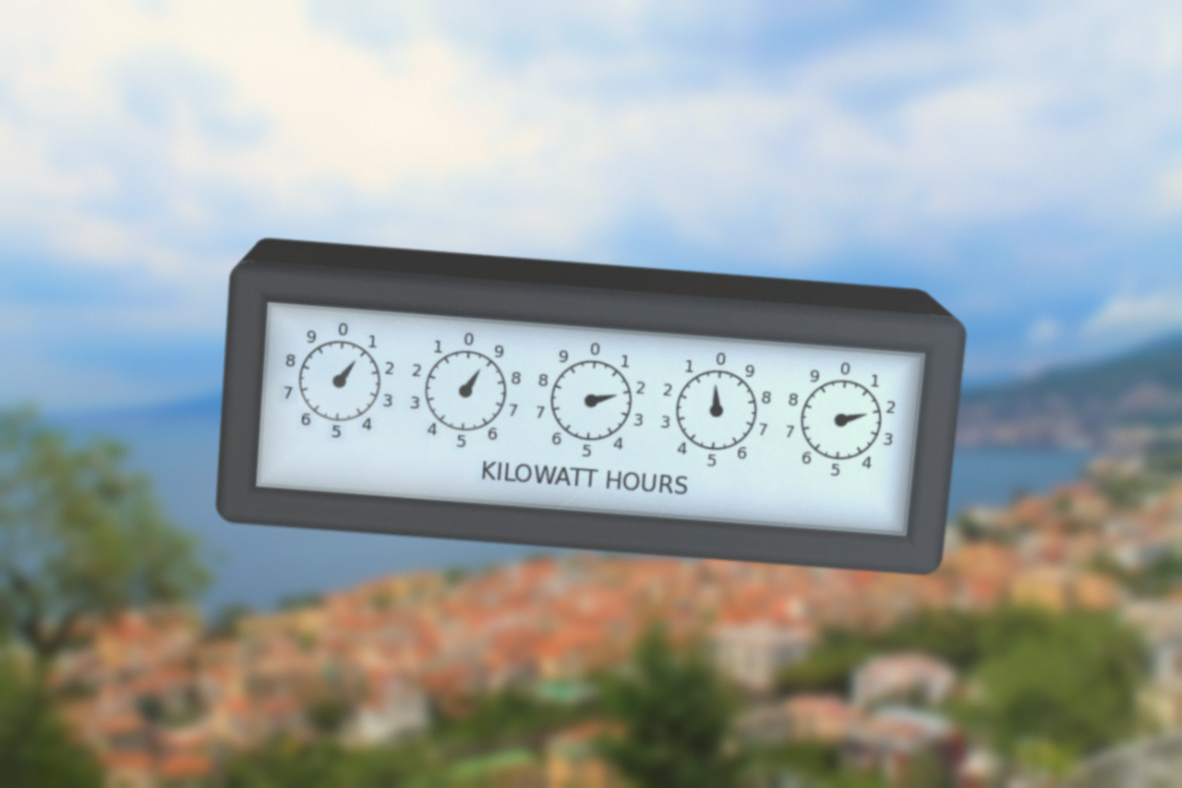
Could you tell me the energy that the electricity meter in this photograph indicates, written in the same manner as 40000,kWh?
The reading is 9202,kWh
